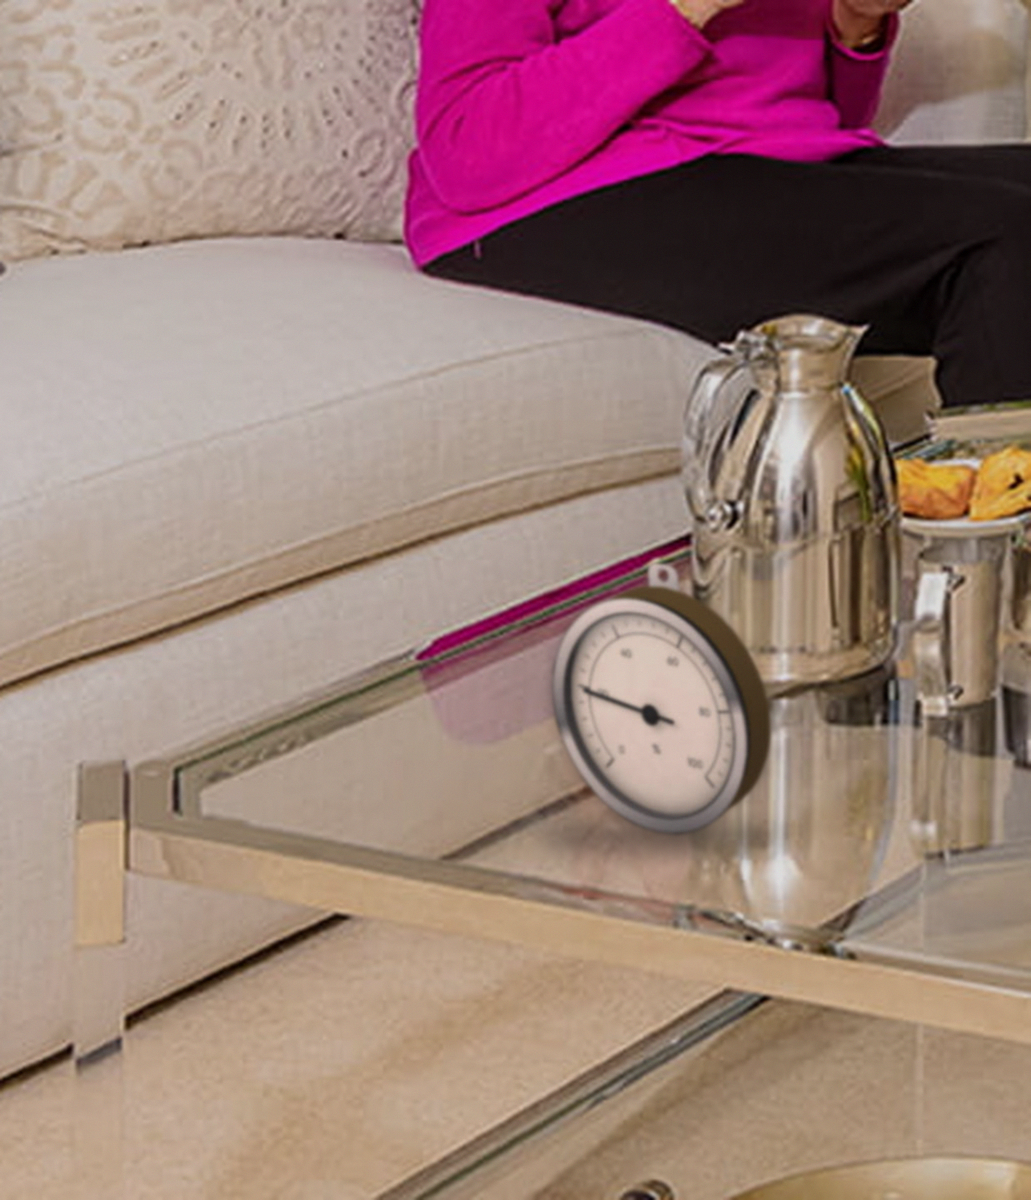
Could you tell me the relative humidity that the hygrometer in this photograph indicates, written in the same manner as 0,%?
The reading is 20,%
